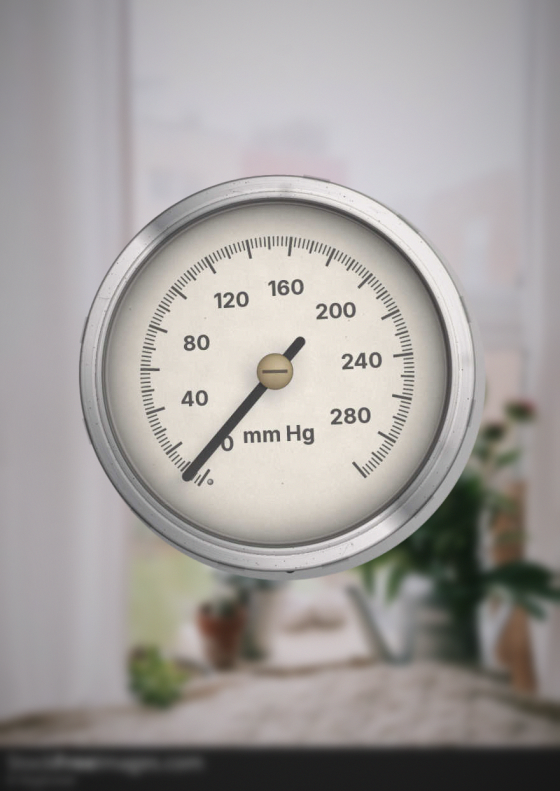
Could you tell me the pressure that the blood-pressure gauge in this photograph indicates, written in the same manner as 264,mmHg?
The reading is 6,mmHg
